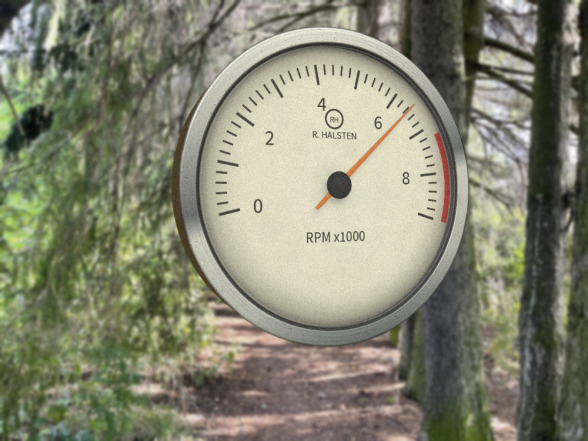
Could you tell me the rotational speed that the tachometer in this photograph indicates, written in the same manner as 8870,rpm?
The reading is 6400,rpm
